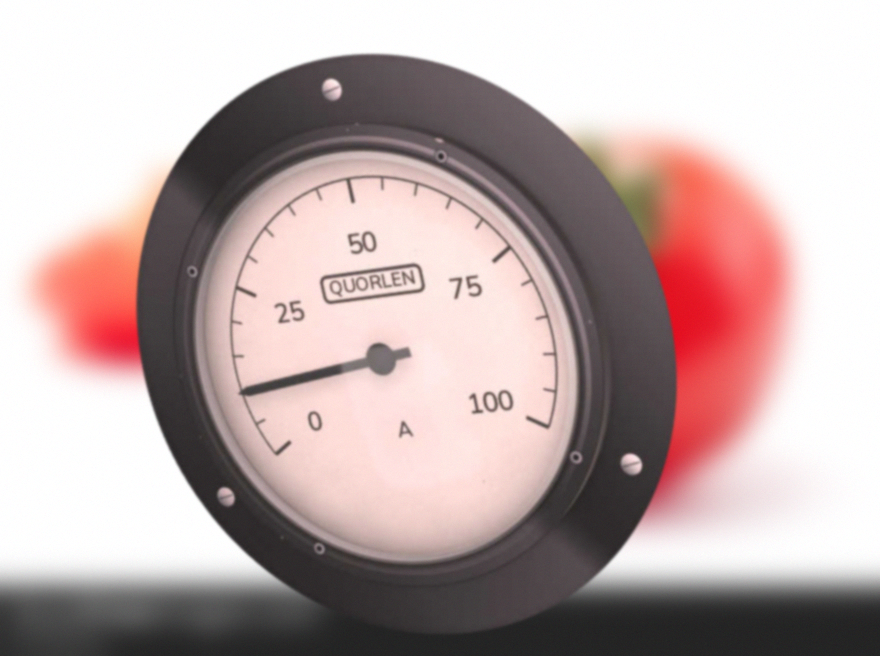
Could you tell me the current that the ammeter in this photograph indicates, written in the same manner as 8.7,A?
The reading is 10,A
